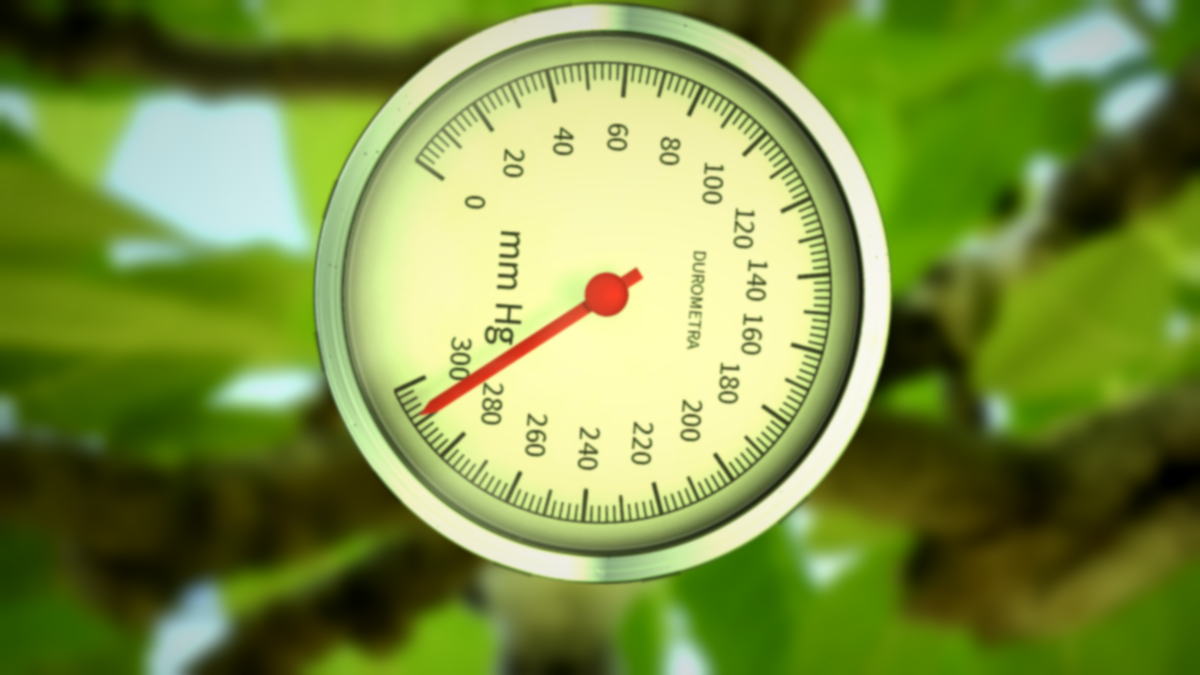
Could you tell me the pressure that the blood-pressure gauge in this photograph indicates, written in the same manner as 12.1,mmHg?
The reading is 292,mmHg
